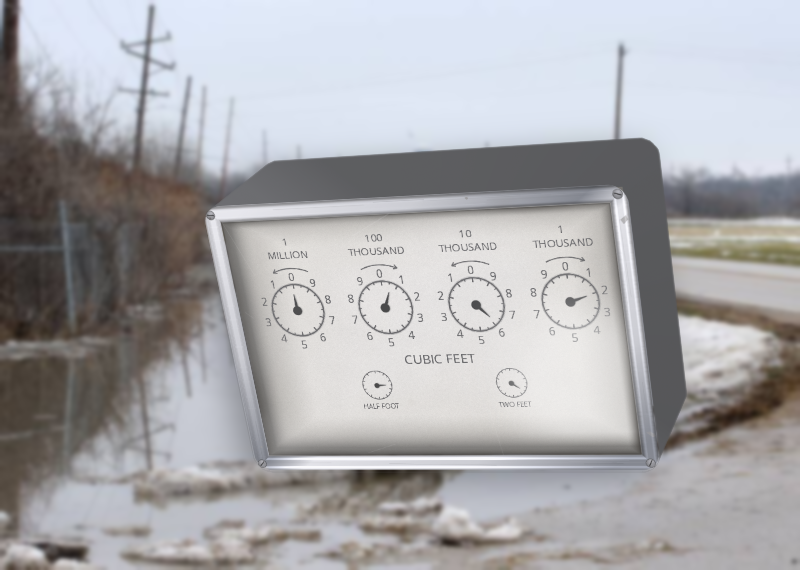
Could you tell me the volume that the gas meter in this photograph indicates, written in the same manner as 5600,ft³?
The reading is 6200,ft³
